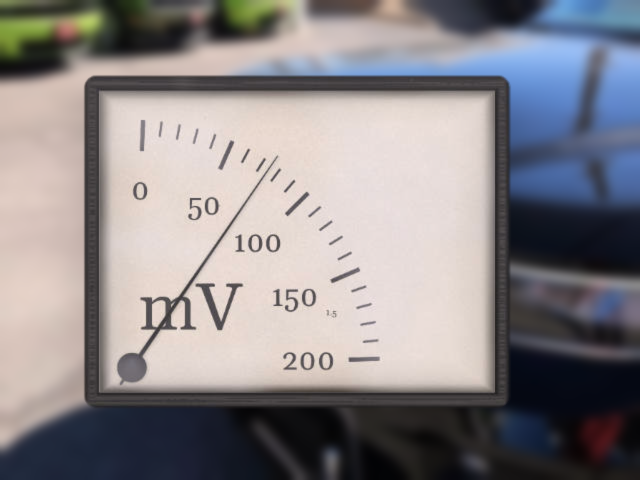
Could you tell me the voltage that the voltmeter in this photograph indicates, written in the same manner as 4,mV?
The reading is 75,mV
